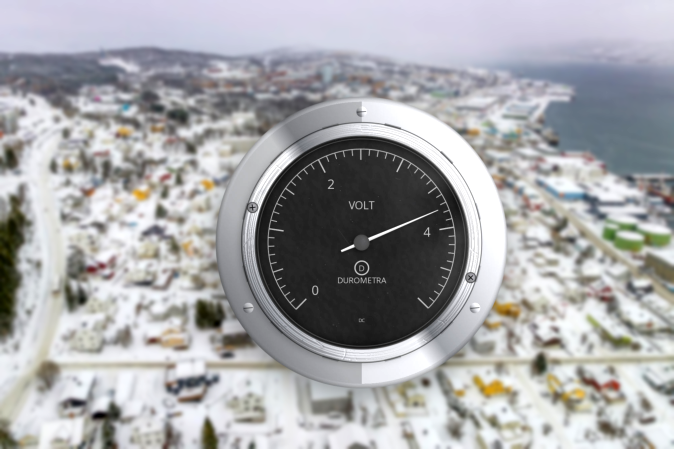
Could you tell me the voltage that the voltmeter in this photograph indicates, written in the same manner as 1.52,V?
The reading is 3.75,V
